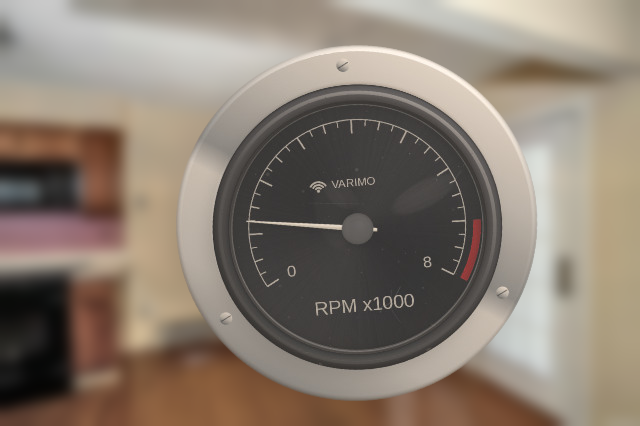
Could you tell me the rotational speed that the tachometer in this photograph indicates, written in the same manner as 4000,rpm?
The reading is 1250,rpm
